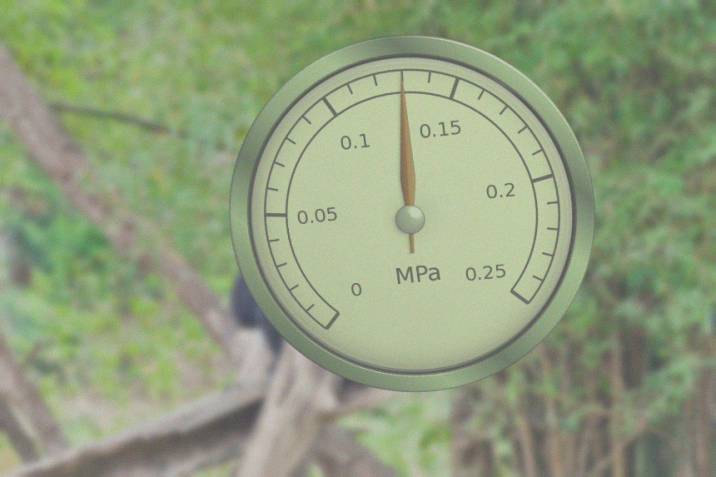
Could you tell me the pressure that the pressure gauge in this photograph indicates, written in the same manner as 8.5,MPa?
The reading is 0.13,MPa
